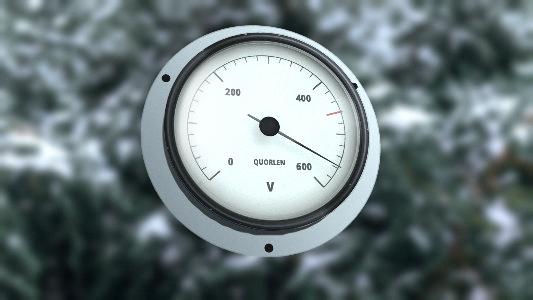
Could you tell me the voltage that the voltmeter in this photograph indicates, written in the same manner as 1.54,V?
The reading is 560,V
